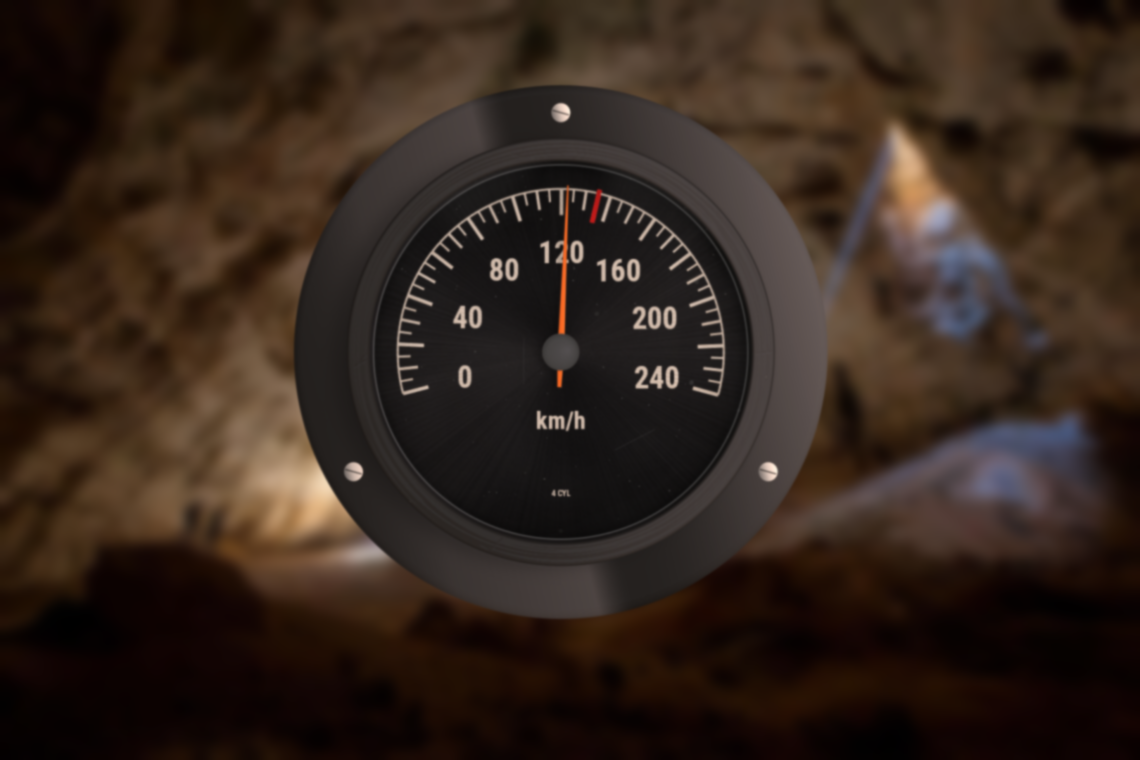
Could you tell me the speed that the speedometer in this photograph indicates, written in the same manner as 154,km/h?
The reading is 122.5,km/h
